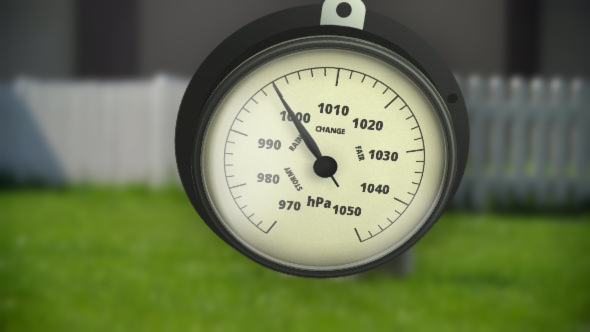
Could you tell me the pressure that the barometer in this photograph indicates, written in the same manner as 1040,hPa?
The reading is 1000,hPa
